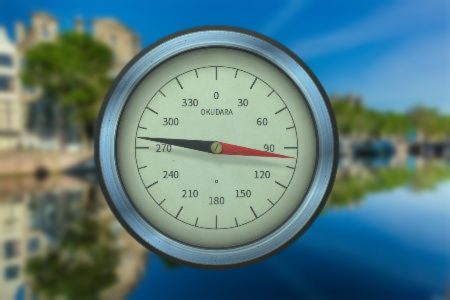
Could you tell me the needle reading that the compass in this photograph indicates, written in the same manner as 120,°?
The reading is 97.5,°
